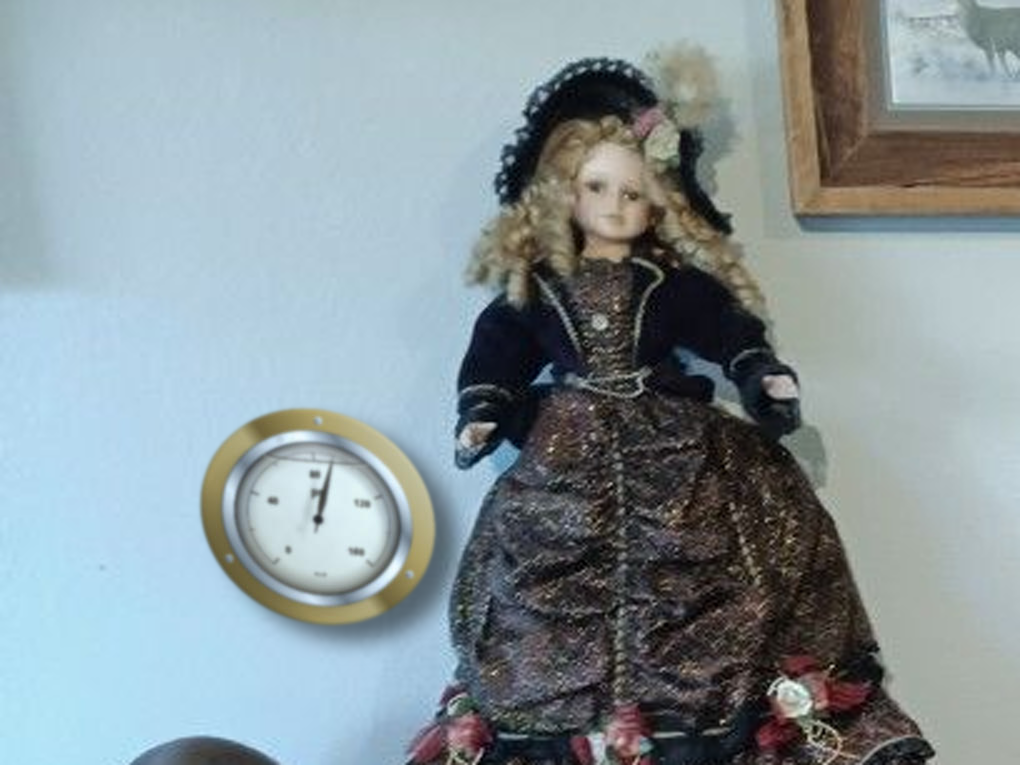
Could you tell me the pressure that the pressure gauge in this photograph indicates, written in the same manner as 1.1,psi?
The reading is 90,psi
